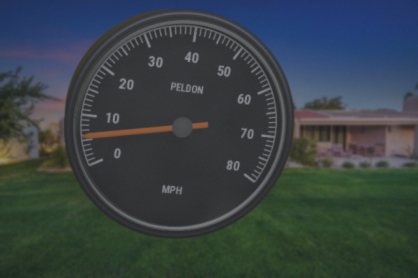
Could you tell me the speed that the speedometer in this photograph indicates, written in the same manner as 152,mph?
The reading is 6,mph
